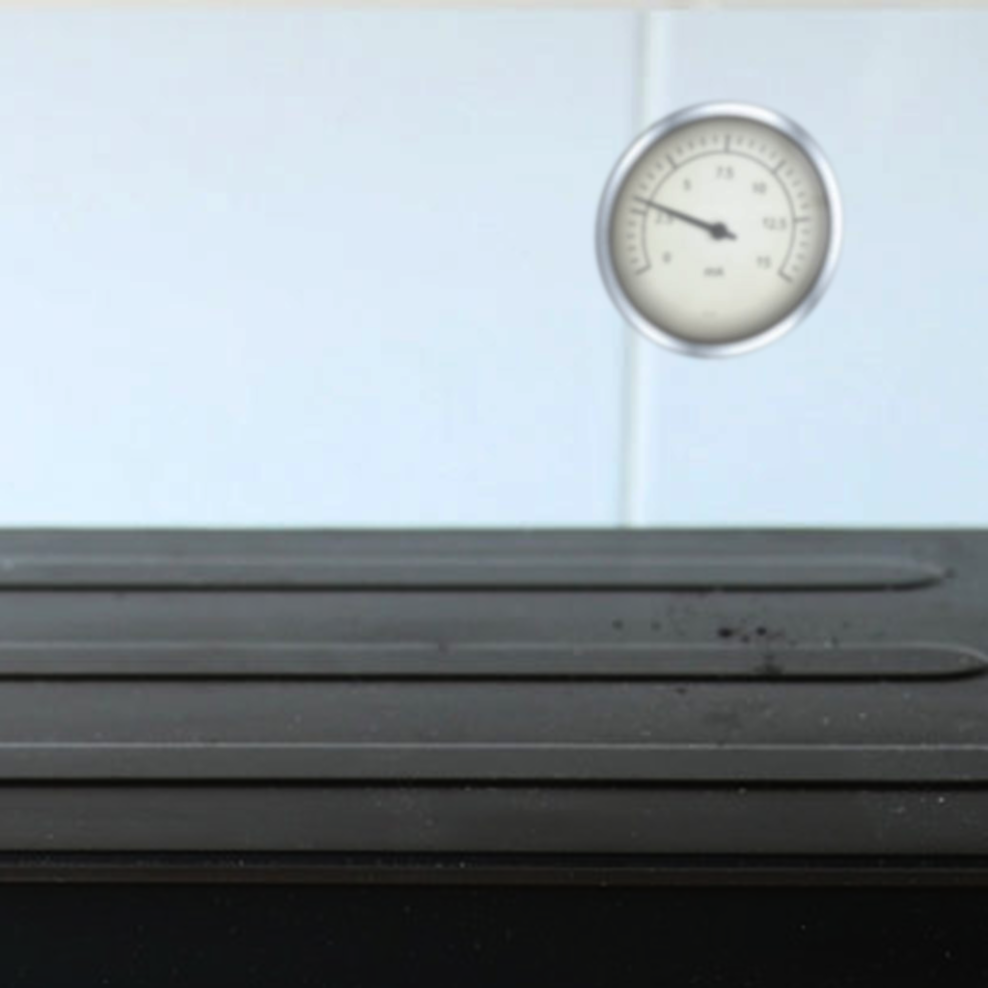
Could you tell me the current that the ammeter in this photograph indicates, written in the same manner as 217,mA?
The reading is 3,mA
